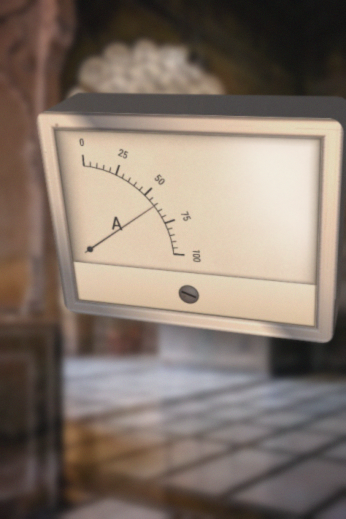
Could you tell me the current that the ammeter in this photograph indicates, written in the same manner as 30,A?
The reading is 60,A
